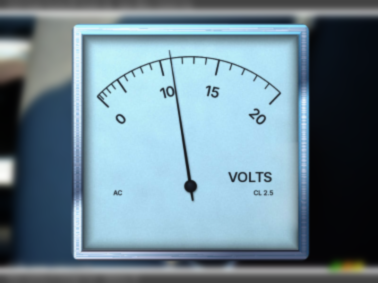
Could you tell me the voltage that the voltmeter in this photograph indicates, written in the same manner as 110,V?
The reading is 11,V
